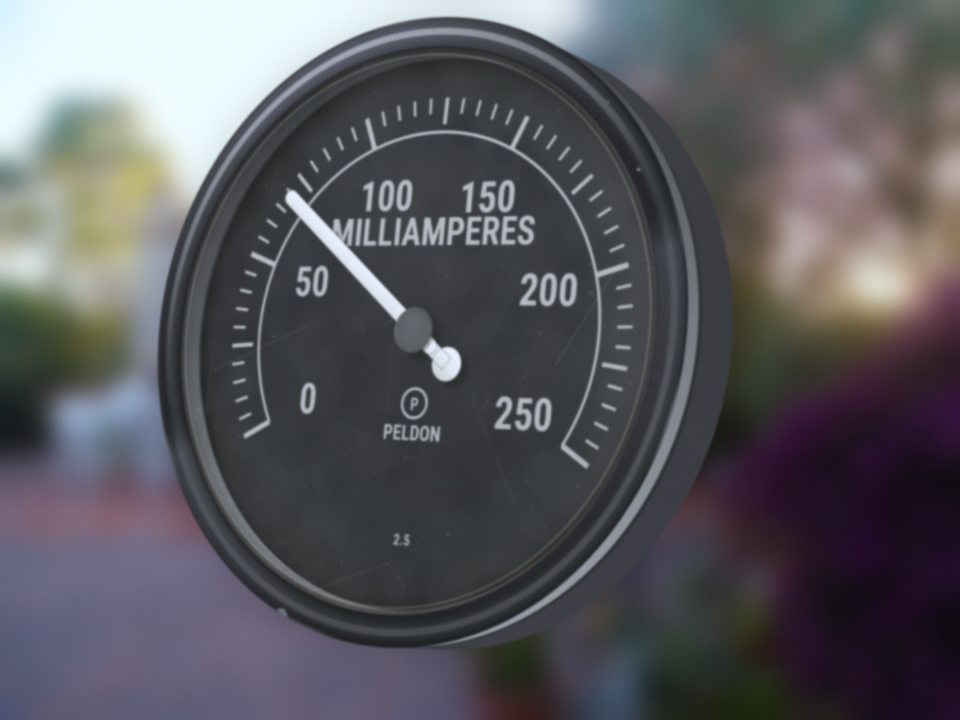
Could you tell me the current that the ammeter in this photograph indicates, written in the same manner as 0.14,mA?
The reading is 70,mA
